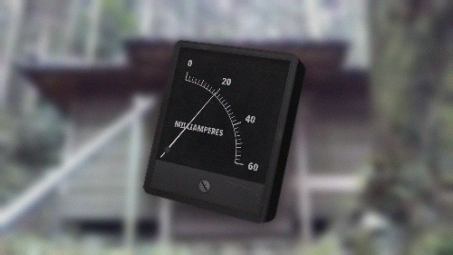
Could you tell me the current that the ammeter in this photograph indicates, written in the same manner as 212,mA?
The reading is 20,mA
